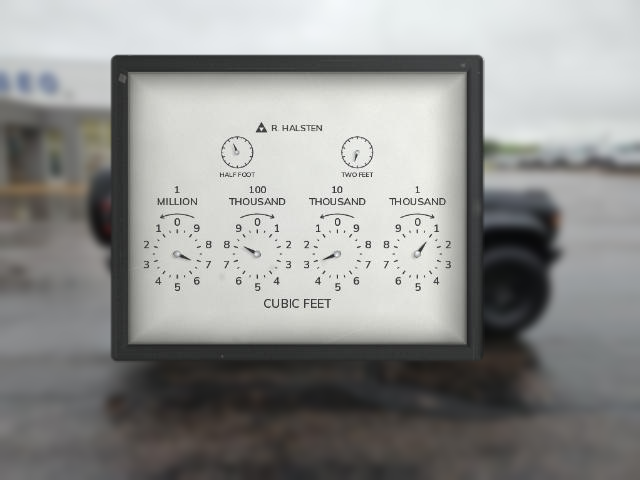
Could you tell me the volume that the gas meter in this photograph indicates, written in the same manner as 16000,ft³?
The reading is 683100,ft³
